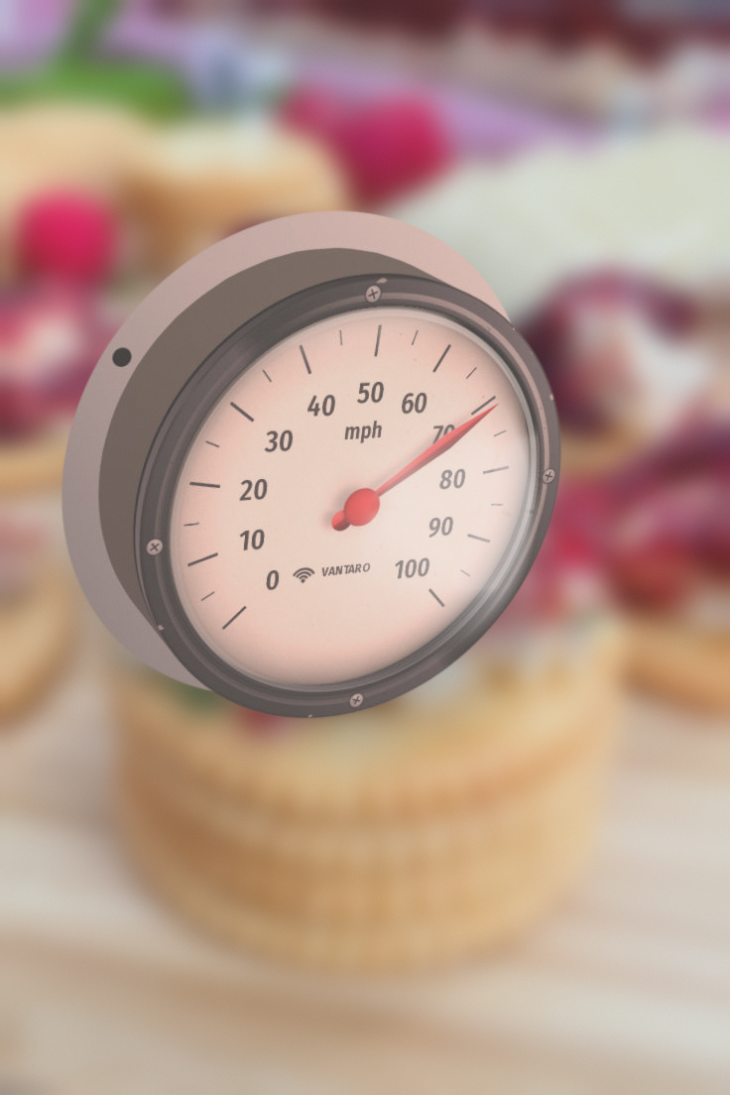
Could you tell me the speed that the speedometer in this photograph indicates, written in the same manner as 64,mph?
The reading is 70,mph
